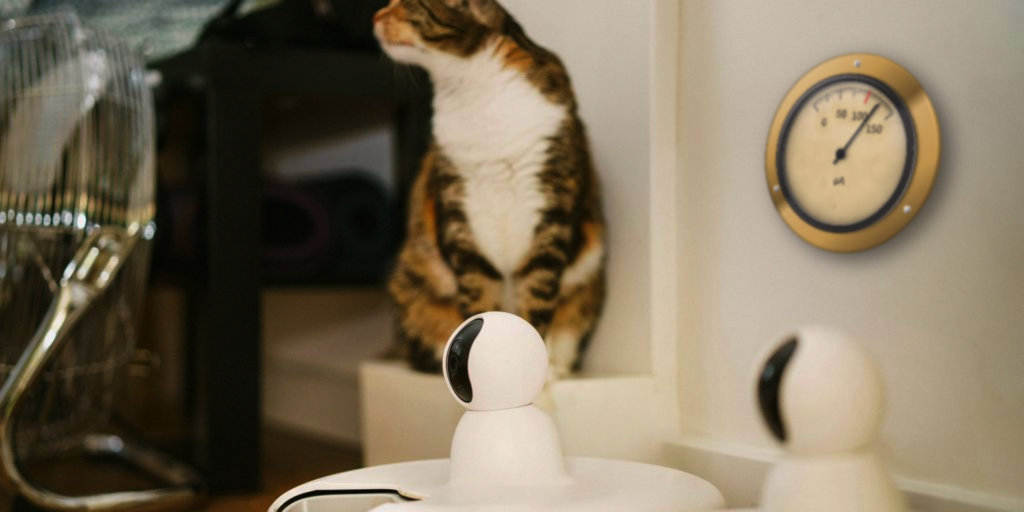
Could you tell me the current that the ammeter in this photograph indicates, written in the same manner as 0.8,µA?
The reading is 125,µA
